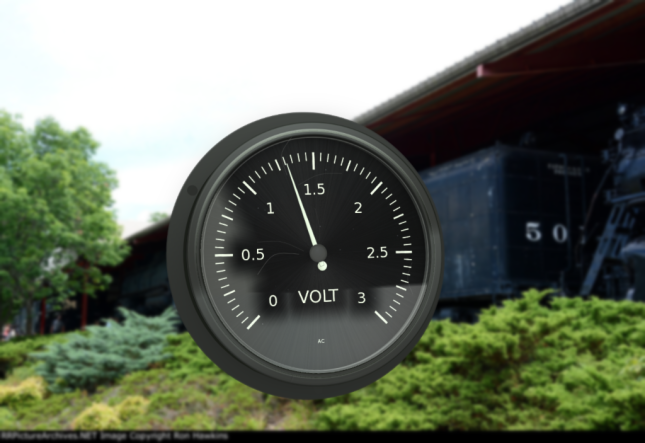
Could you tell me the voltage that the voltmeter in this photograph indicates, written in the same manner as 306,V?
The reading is 1.3,V
